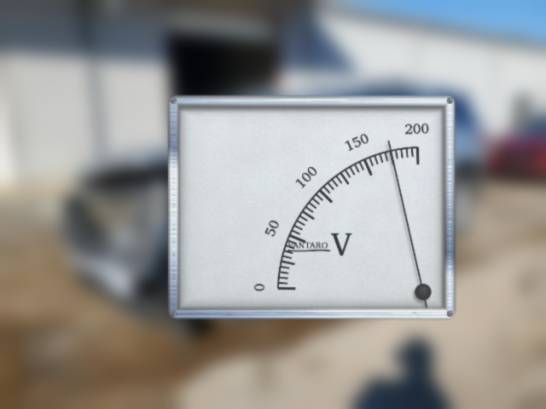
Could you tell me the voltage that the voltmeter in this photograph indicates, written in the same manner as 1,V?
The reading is 175,V
